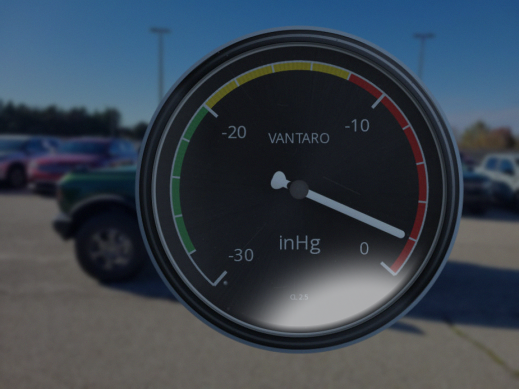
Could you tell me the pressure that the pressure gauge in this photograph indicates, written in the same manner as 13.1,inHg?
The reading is -2,inHg
